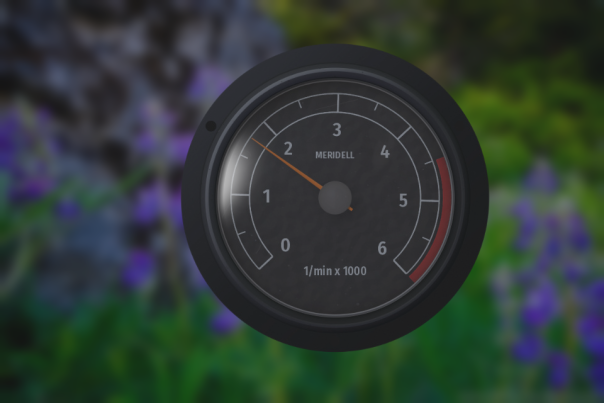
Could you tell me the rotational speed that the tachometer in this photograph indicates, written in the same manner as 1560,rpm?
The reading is 1750,rpm
